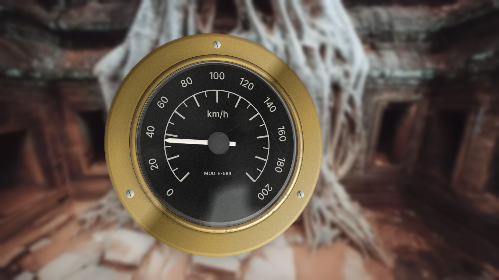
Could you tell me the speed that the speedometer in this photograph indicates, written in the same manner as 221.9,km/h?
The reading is 35,km/h
